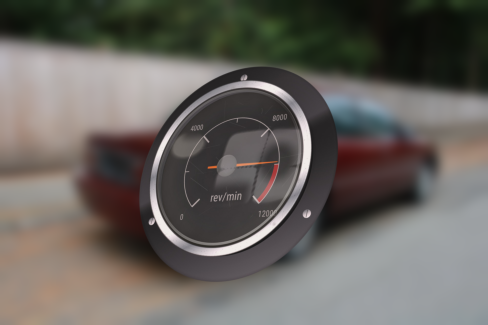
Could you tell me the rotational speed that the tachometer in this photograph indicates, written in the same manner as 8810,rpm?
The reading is 10000,rpm
